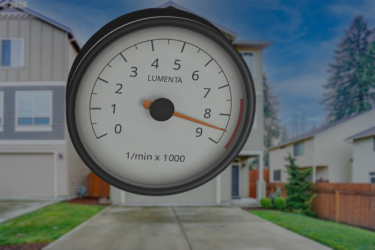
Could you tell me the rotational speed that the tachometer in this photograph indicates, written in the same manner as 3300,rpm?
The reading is 8500,rpm
